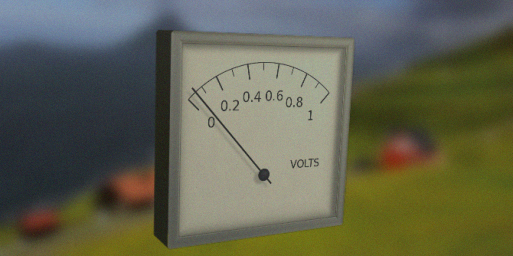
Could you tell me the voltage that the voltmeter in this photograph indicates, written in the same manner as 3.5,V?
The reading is 0.05,V
